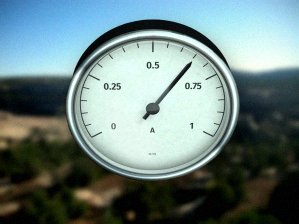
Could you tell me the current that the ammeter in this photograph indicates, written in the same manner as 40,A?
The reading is 0.65,A
